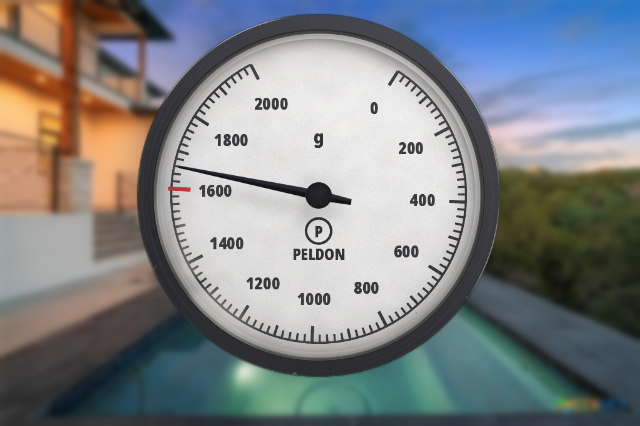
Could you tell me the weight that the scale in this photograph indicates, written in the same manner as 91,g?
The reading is 1660,g
